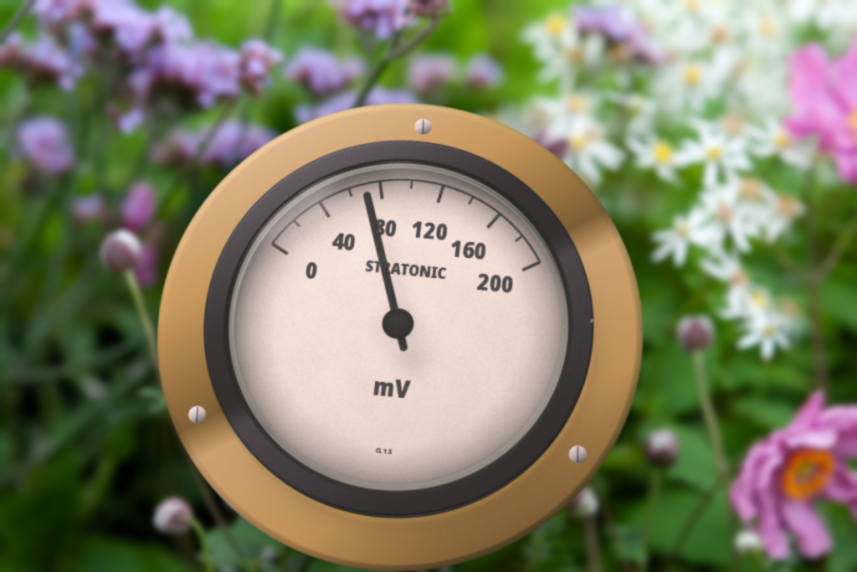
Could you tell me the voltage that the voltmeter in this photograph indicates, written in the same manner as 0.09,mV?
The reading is 70,mV
